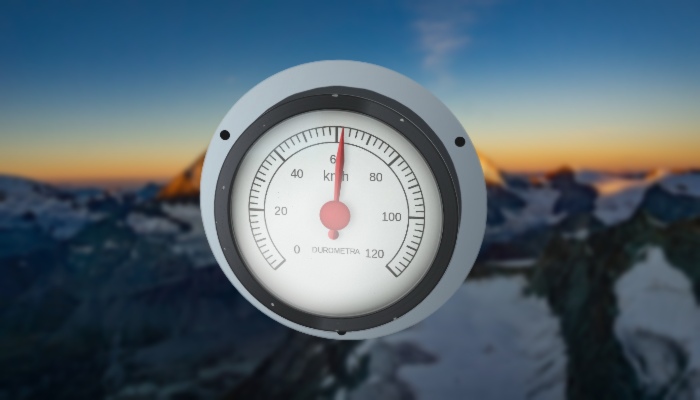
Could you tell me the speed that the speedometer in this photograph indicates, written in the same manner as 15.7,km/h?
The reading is 62,km/h
